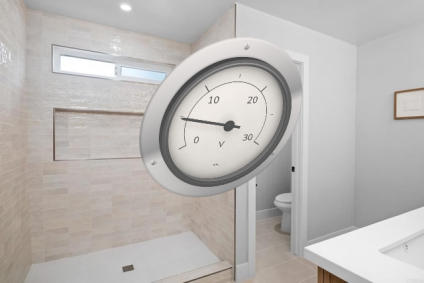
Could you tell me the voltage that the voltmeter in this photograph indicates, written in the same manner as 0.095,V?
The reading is 5,V
